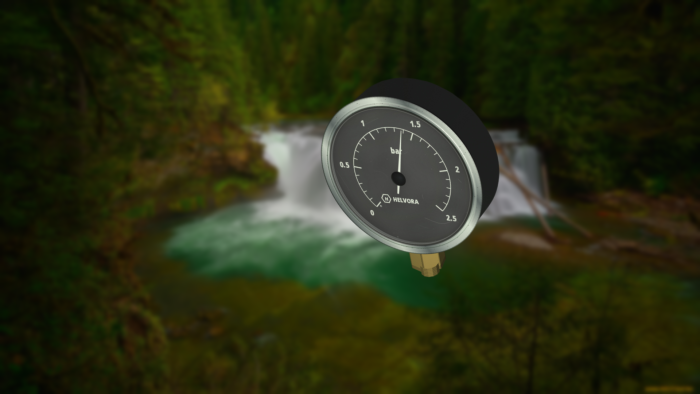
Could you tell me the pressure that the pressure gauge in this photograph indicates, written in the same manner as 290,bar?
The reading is 1.4,bar
